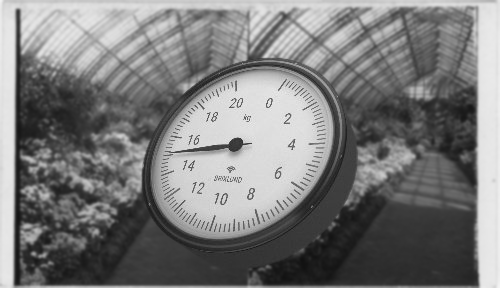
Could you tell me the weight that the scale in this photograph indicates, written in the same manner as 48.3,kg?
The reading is 15,kg
